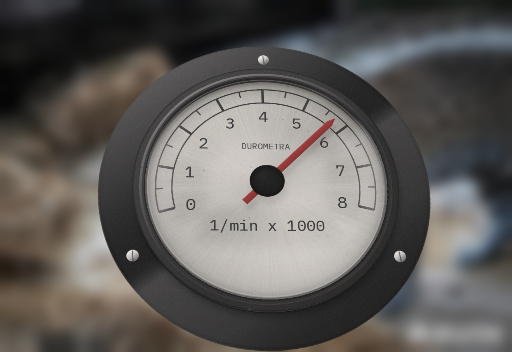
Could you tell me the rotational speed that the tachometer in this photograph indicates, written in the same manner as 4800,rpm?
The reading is 5750,rpm
